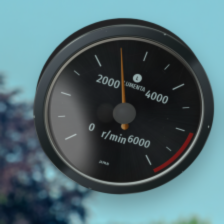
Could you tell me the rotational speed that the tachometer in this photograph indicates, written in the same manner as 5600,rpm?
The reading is 2500,rpm
